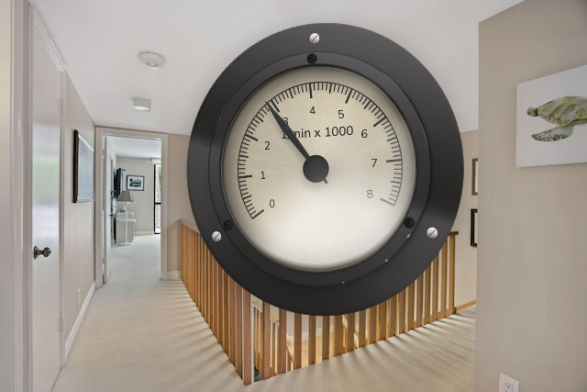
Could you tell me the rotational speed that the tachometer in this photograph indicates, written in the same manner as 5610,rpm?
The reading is 2900,rpm
